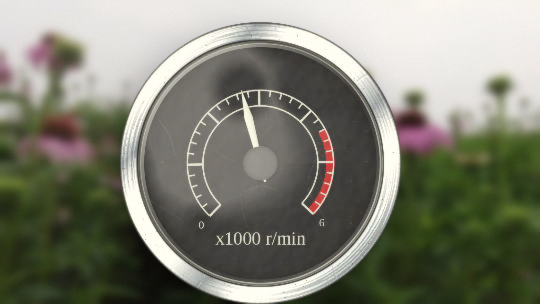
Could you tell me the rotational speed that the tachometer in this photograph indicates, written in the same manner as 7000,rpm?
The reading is 2700,rpm
